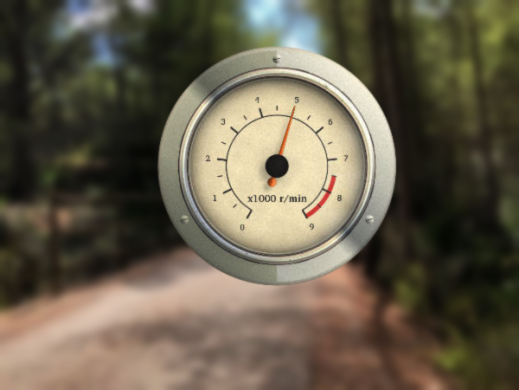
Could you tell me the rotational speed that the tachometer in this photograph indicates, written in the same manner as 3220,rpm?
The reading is 5000,rpm
